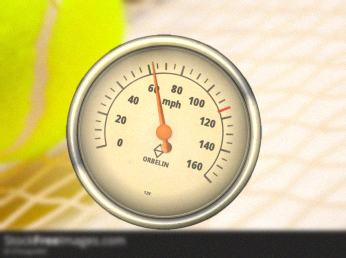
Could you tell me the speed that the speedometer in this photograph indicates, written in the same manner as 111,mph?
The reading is 62.5,mph
